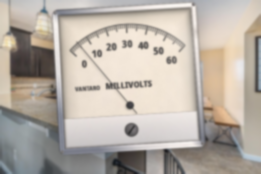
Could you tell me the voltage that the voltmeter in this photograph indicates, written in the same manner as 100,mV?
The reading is 5,mV
